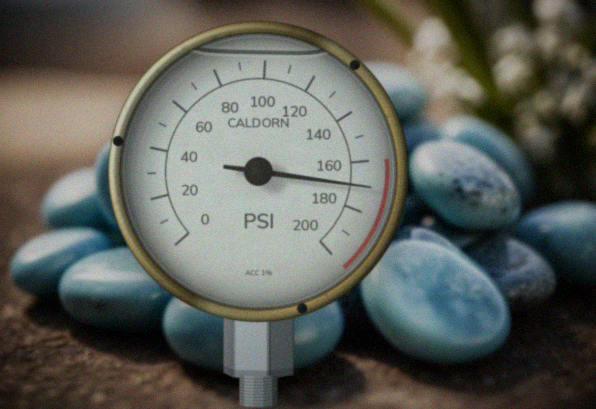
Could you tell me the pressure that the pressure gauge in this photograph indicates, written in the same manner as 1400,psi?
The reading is 170,psi
